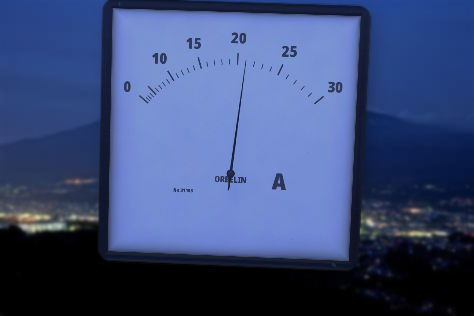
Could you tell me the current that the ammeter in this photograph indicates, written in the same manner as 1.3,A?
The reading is 21,A
